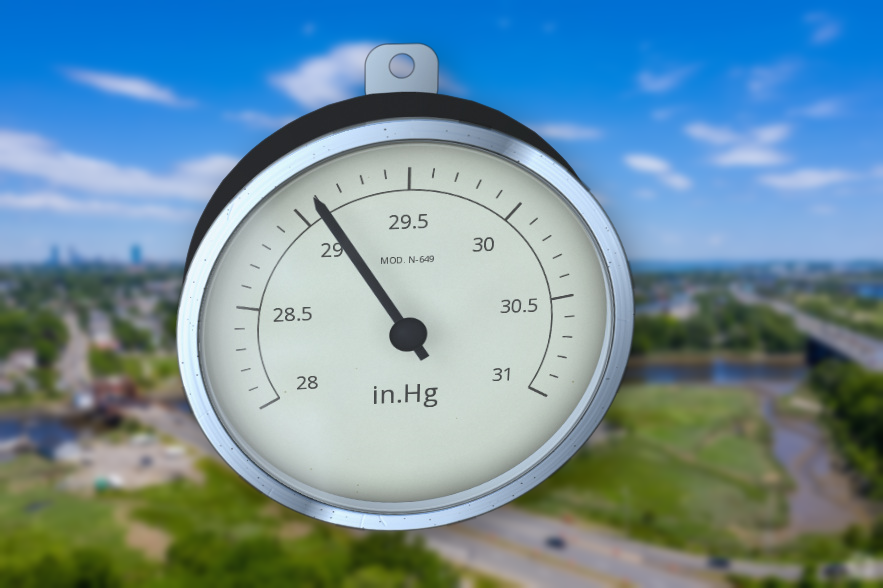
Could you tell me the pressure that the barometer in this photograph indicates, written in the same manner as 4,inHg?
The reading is 29.1,inHg
